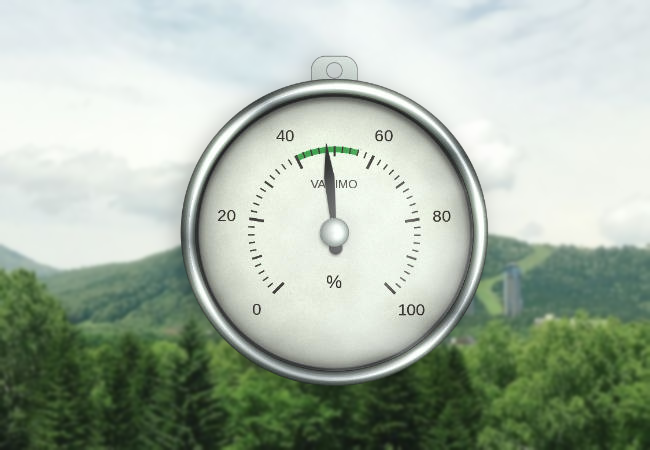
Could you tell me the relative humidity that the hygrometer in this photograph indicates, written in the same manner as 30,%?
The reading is 48,%
